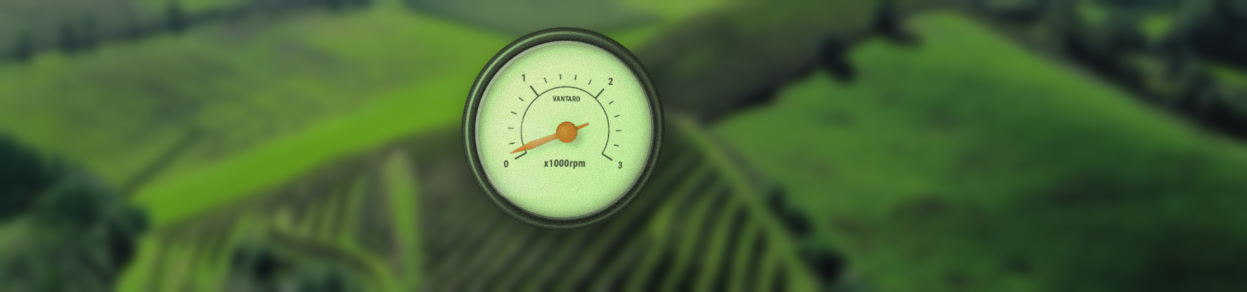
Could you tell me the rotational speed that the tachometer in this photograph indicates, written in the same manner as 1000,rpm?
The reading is 100,rpm
